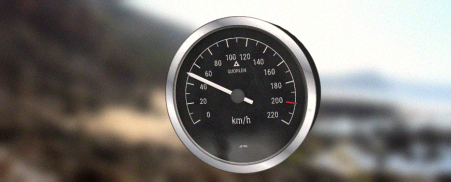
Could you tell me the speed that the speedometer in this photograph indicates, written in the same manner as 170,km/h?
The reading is 50,km/h
